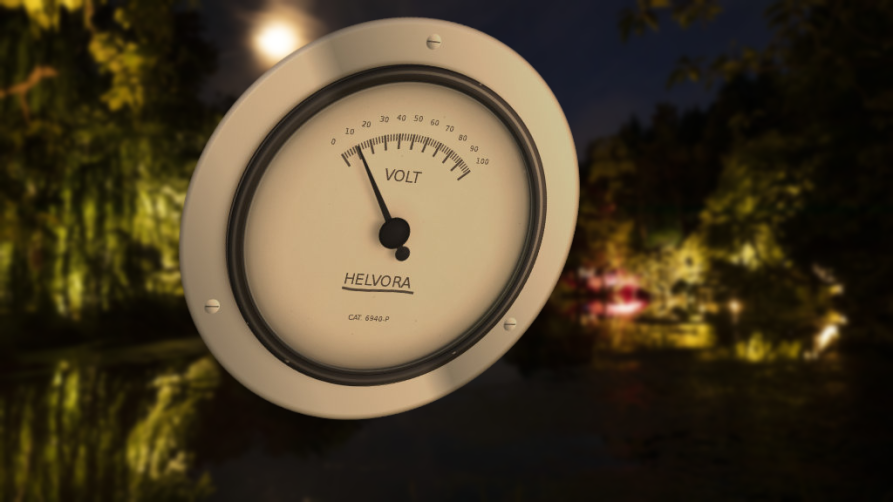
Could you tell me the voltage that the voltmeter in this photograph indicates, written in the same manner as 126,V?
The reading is 10,V
